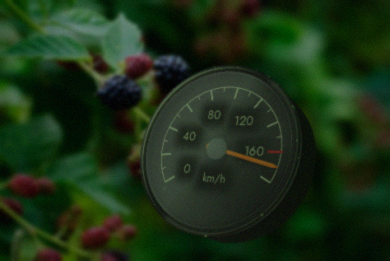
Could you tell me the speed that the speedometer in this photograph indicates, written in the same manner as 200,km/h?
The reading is 170,km/h
